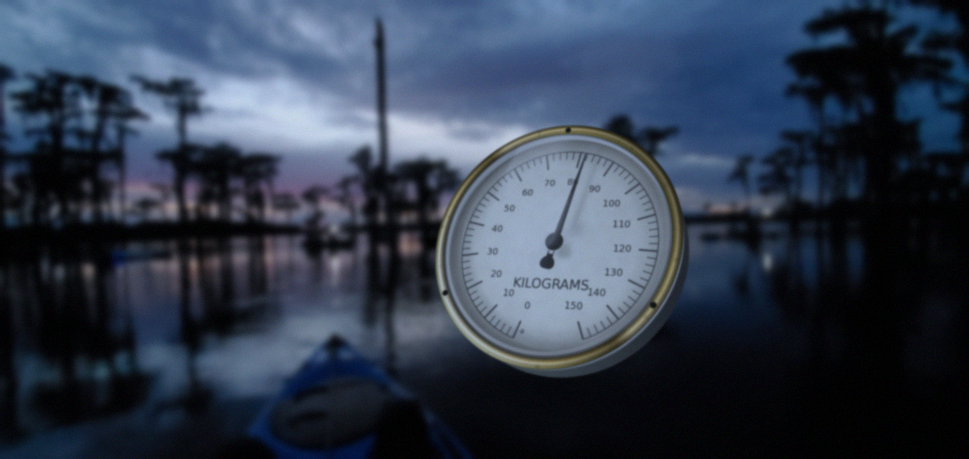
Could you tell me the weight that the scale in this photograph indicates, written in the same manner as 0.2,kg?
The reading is 82,kg
